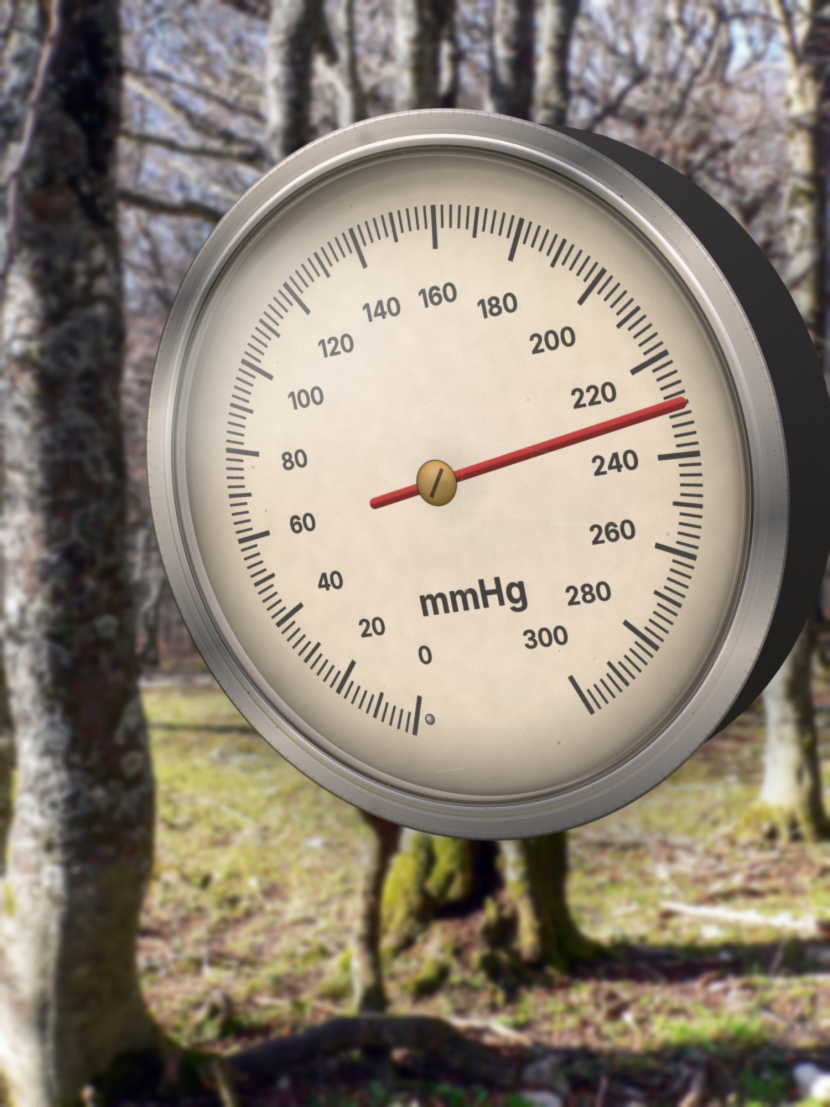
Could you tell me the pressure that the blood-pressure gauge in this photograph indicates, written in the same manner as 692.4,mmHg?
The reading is 230,mmHg
